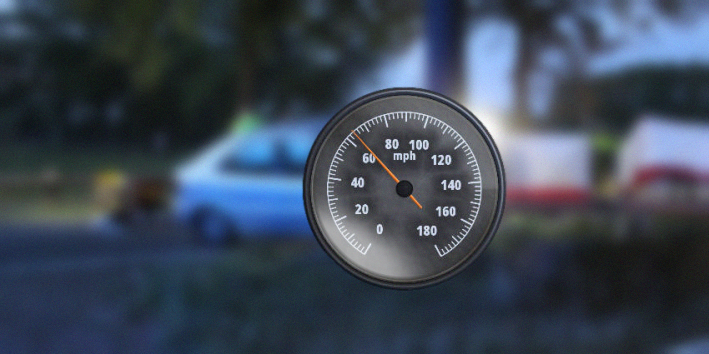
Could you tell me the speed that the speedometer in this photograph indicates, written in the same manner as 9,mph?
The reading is 64,mph
